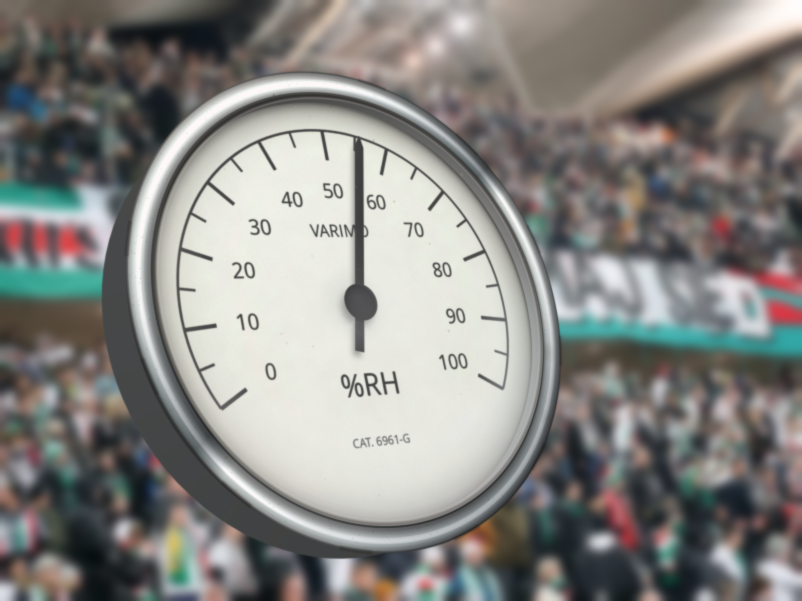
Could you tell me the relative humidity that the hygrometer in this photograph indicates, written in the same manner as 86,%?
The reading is 55,%
